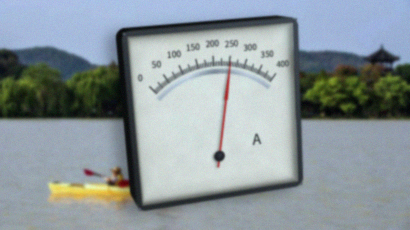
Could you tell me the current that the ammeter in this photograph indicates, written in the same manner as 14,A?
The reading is 250,A
